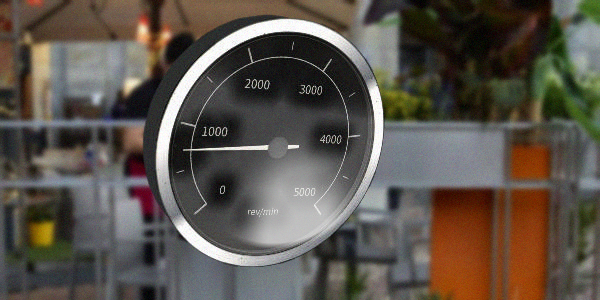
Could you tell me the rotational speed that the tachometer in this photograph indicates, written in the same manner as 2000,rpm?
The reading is 750,rpm
